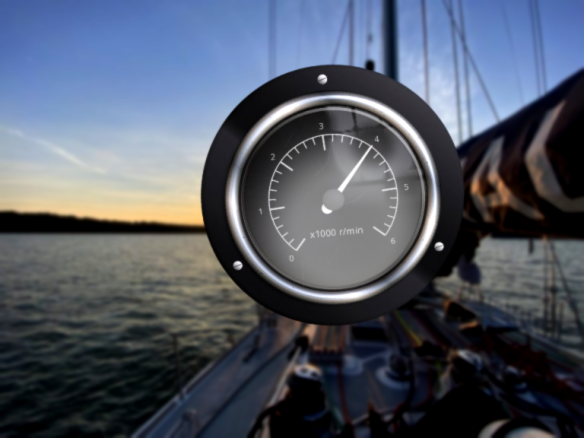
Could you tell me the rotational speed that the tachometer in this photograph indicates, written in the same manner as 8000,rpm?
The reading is 4000,rpm
